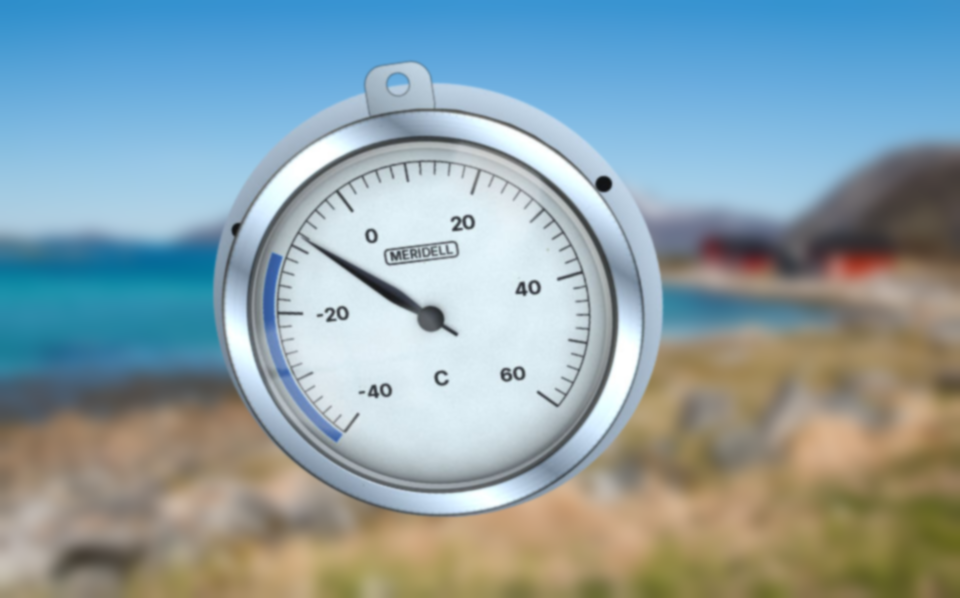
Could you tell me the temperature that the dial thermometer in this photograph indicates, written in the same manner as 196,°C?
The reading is -8,°C
